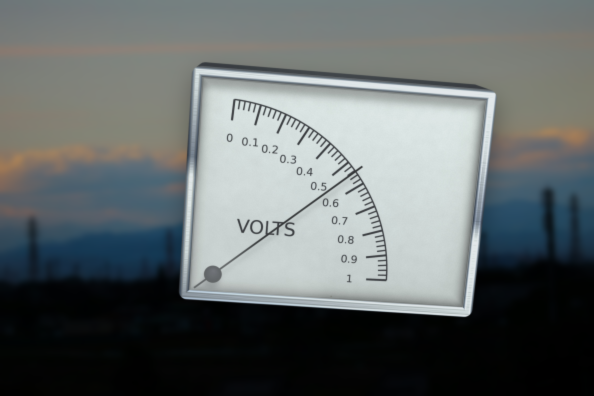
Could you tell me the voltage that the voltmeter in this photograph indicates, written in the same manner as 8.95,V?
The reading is 0.54,V
